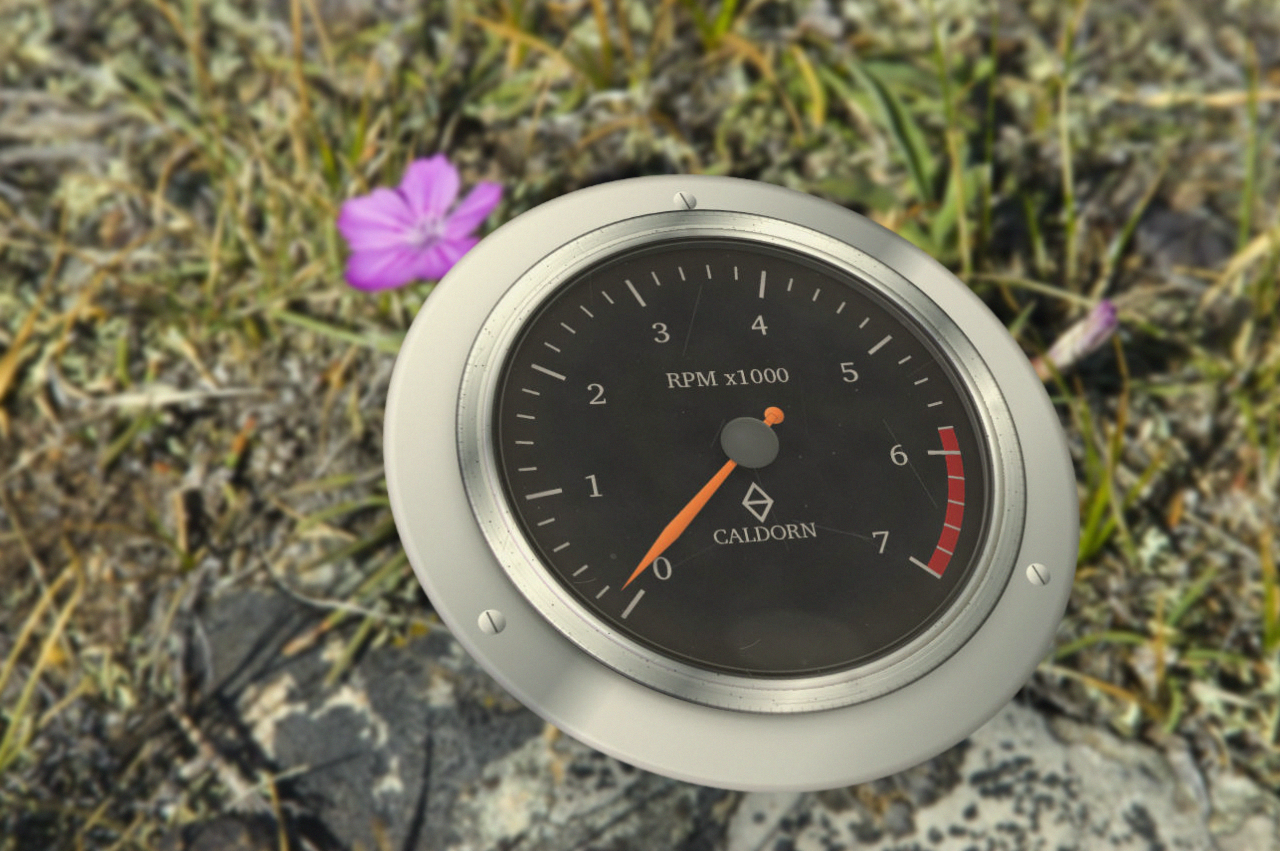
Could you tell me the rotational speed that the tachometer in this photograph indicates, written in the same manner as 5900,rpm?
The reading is 100,rpm
